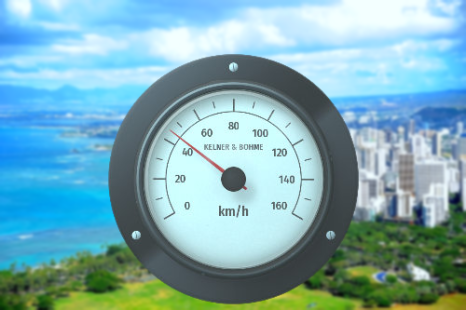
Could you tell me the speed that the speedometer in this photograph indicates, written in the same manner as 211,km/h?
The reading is 45,km/h
